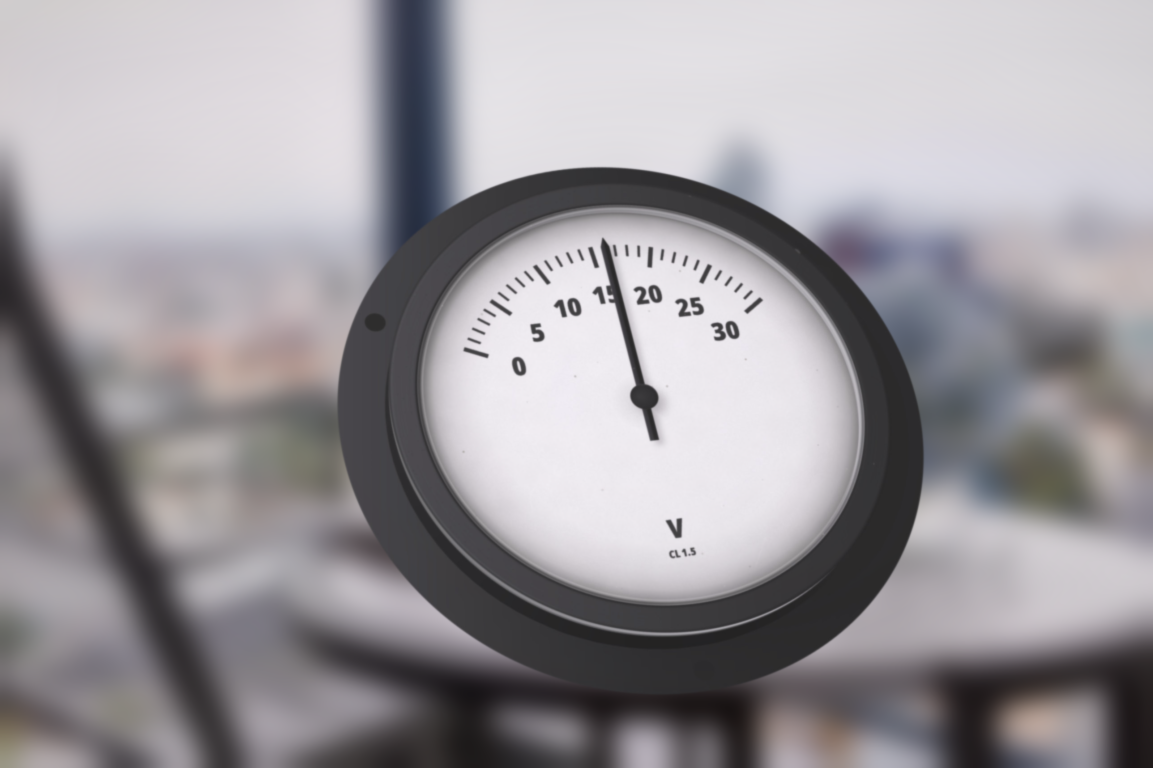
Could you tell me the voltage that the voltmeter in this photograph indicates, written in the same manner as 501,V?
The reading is 16,V
